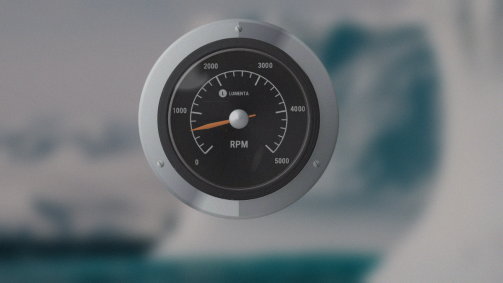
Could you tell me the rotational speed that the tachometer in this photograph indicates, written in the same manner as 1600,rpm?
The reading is 600,rpm
